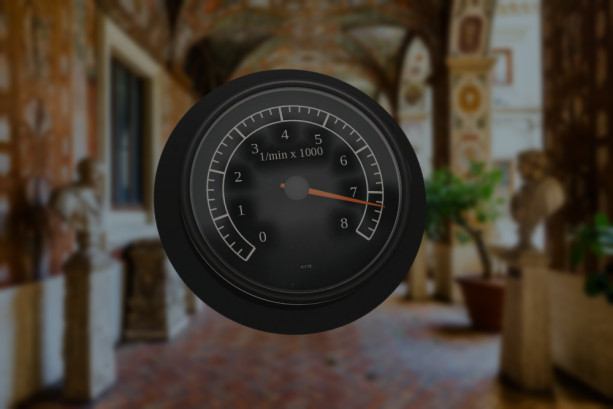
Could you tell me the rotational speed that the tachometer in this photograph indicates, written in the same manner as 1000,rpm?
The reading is 7300,rpm
